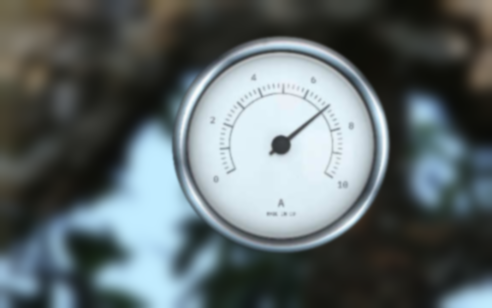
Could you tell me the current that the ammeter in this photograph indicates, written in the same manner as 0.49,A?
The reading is 7,A
